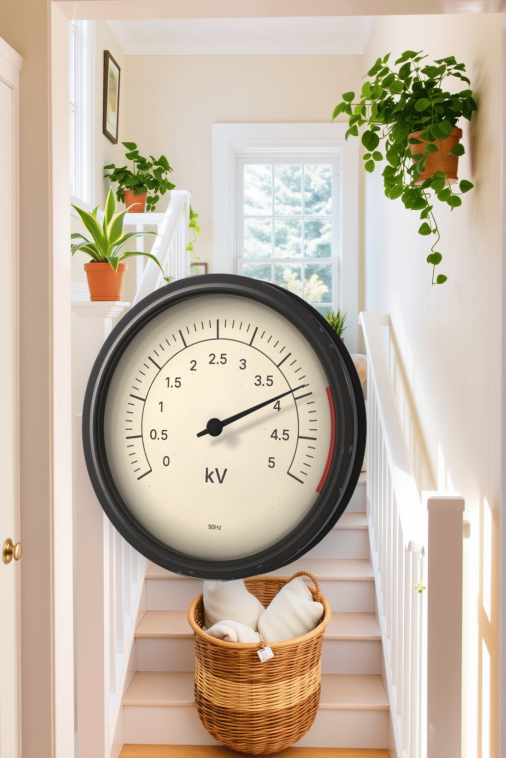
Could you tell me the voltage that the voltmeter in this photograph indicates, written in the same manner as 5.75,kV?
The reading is 3.9,kV
